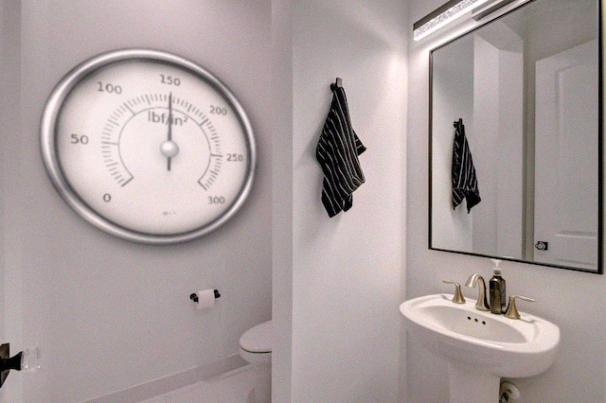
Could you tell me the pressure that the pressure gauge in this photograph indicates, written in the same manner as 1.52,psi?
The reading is 150,psi
